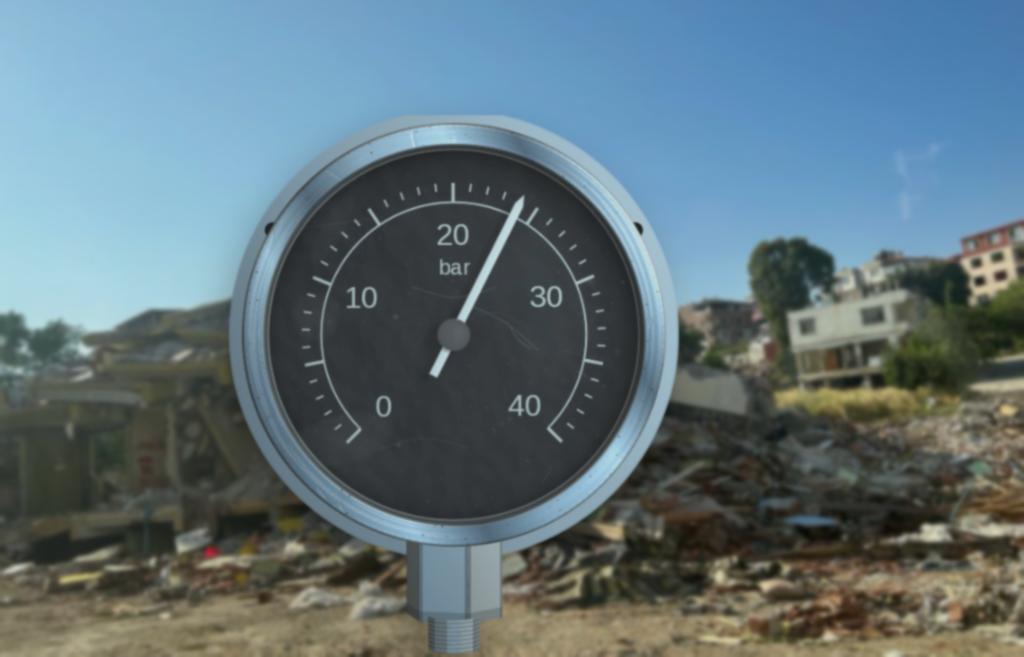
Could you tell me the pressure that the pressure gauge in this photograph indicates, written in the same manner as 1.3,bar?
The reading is 24,bar
